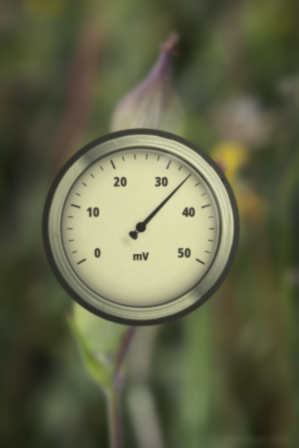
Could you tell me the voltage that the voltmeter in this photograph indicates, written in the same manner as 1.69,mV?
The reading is 34,mV
